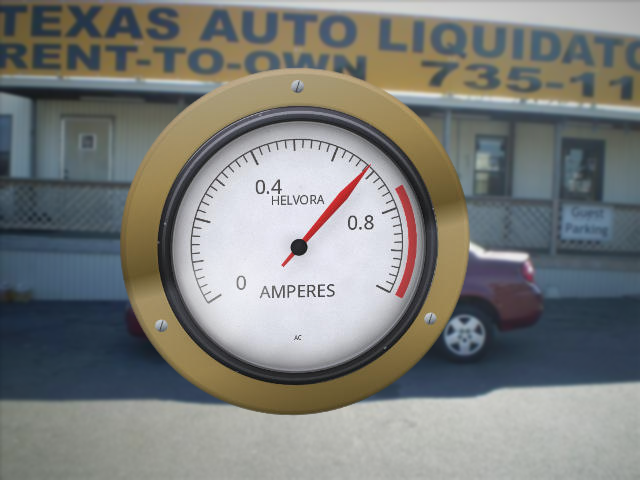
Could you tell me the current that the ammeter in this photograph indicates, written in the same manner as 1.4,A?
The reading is 0.68,A
